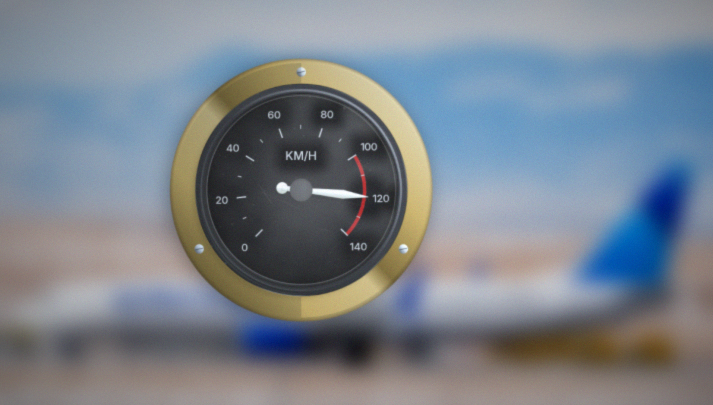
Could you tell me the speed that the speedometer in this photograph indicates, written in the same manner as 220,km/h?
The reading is 120,km/h
